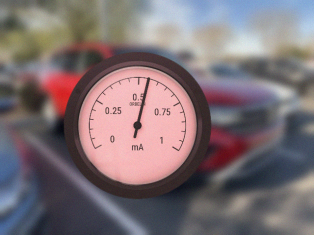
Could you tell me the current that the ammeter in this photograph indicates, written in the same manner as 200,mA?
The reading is 0.55,mA
